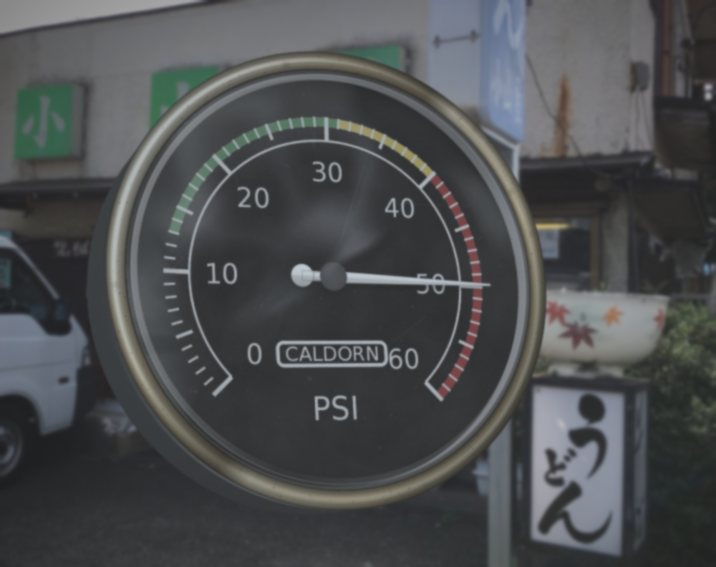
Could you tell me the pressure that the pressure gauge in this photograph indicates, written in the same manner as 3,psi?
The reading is 50,psi
